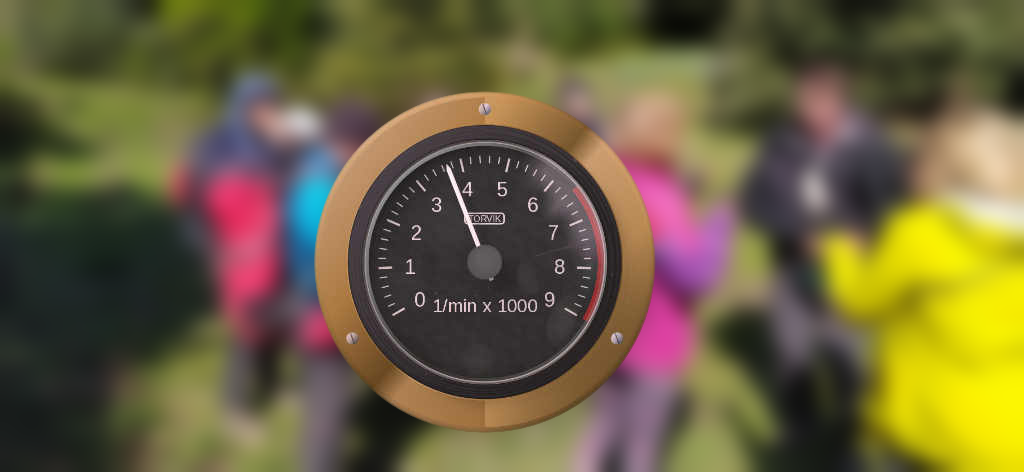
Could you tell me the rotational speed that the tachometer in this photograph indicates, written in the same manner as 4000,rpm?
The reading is 3700,rpm
